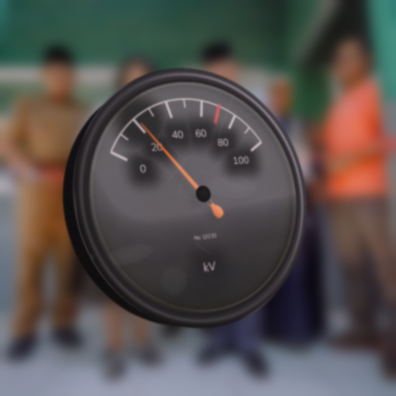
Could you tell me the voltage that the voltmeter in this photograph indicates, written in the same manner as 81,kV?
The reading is 20,kV
